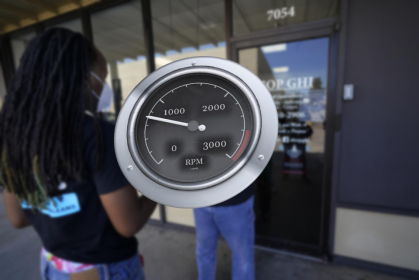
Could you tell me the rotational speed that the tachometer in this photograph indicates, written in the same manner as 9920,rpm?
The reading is 700,rpm
